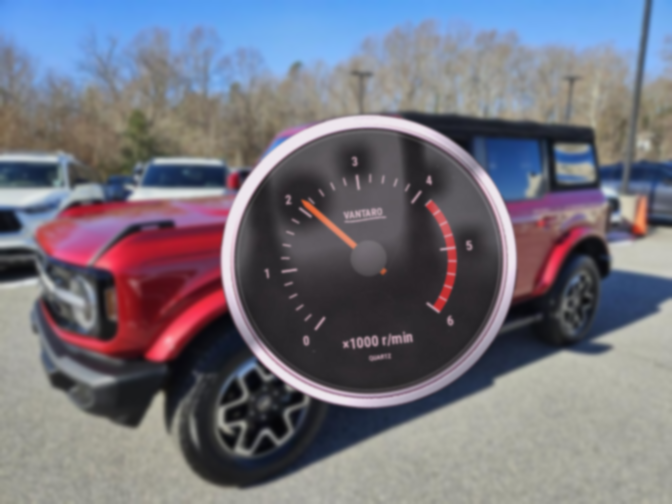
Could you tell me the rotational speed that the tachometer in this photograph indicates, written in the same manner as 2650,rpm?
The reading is 2100,rpm
